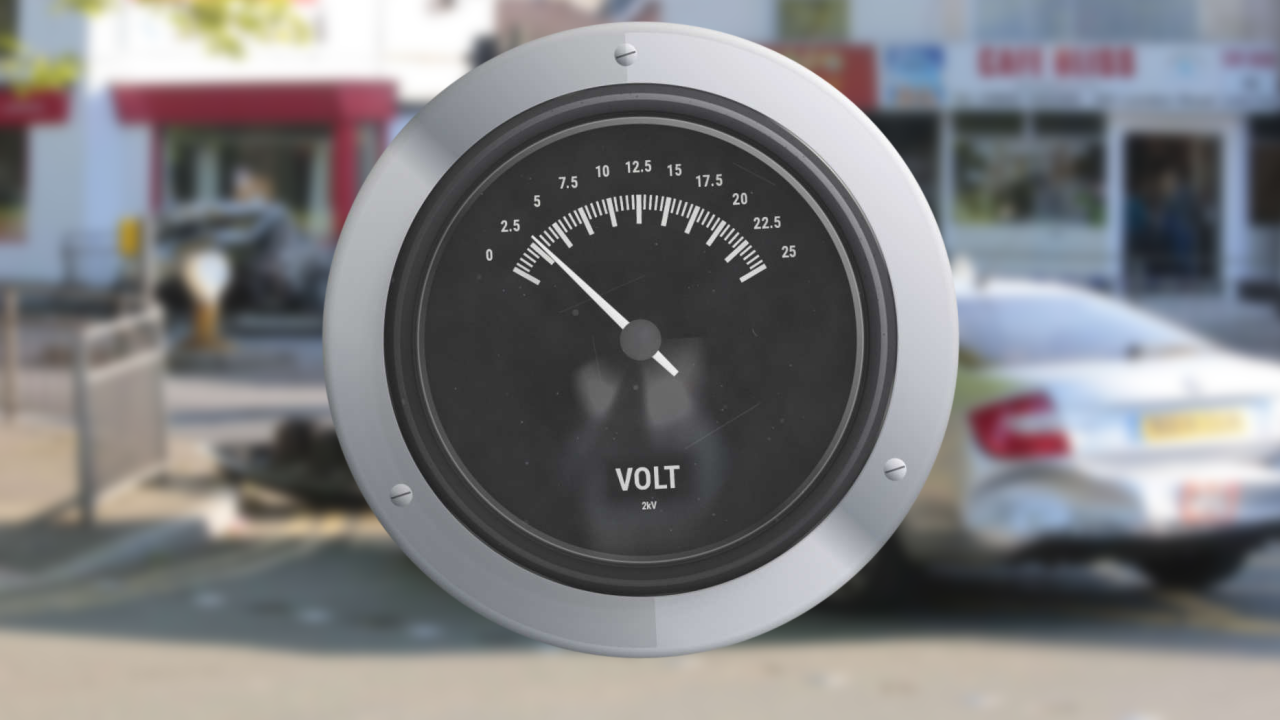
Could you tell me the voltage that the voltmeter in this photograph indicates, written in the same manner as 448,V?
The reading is 3,V
